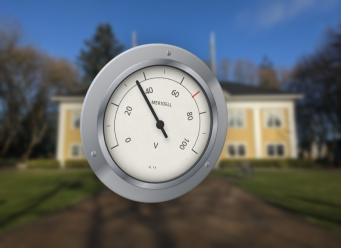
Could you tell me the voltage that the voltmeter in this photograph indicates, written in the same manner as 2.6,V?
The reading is 35,V
